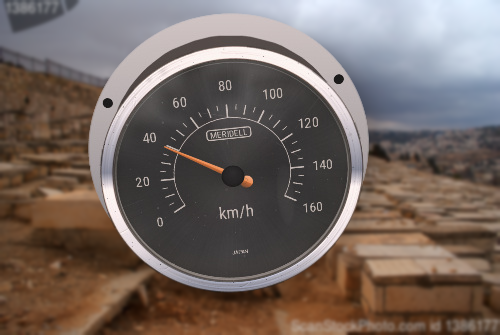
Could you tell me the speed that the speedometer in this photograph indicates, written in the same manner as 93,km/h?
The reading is 40,km/h
